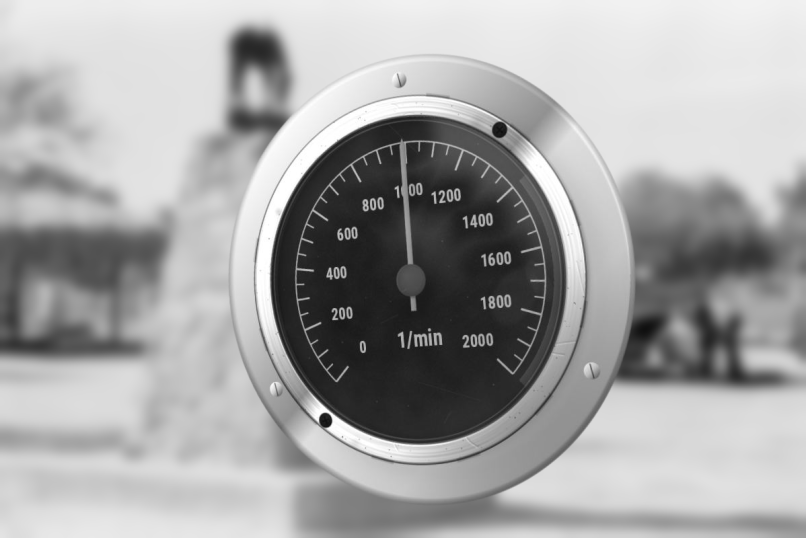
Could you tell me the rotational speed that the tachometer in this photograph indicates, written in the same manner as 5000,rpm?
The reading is 1000,rpm
